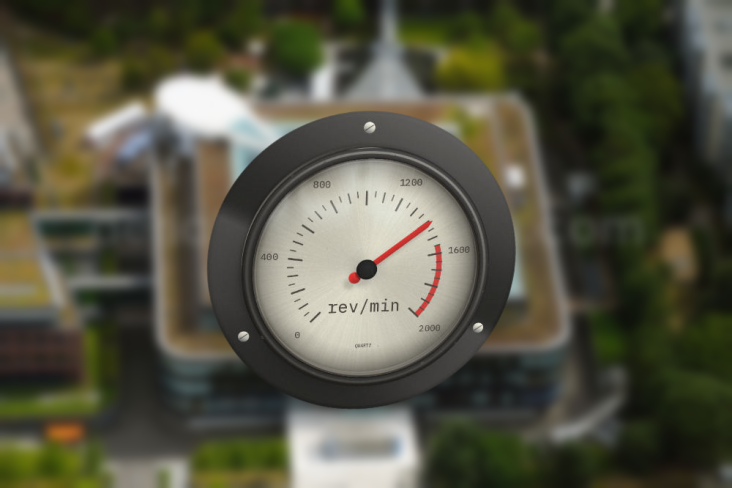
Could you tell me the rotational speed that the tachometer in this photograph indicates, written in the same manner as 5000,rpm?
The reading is 1400,rpm
